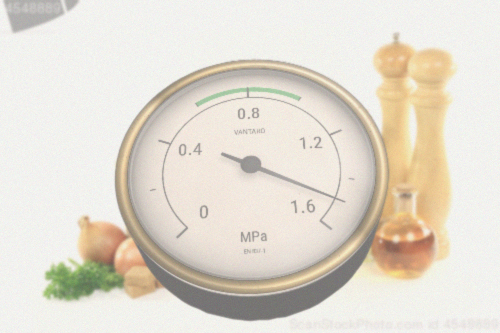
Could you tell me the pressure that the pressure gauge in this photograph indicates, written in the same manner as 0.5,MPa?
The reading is 1.5,MPa
